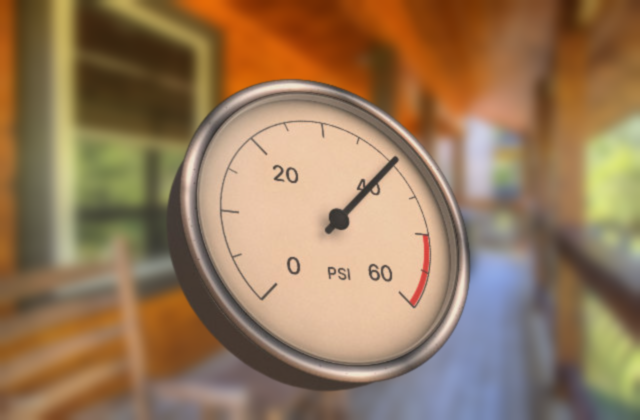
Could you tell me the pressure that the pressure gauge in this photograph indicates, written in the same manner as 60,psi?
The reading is 40,psi
